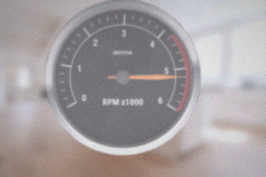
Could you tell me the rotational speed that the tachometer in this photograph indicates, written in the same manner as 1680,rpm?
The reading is 5200,rpm
